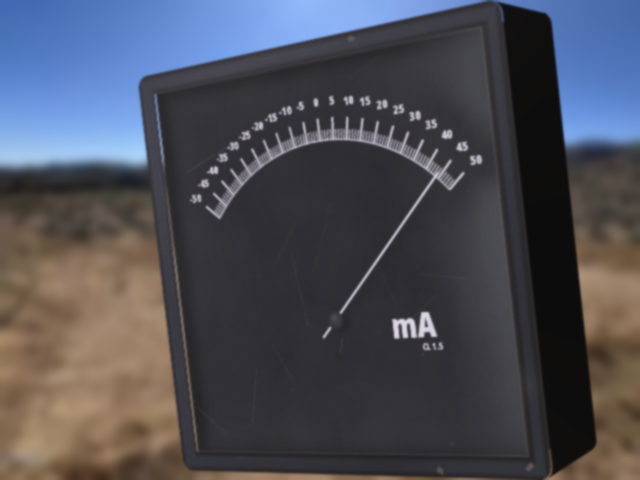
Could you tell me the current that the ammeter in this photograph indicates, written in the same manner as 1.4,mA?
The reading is 45,mA
